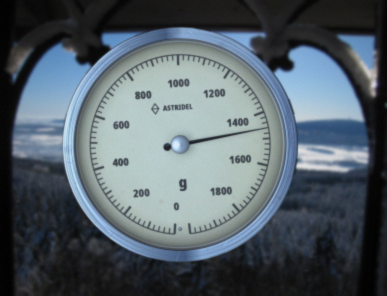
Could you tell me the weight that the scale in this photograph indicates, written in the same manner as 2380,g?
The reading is 1460,g
